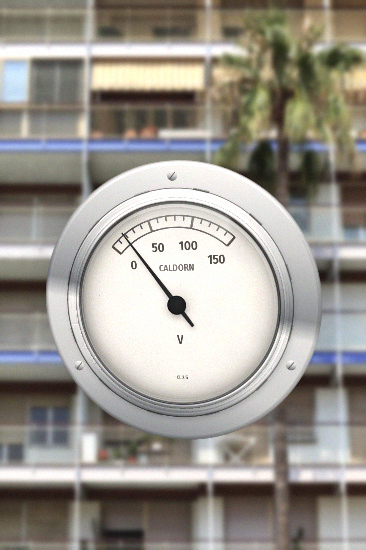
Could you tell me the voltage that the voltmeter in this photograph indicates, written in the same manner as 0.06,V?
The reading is 20,V
